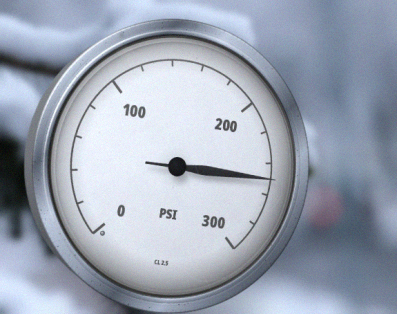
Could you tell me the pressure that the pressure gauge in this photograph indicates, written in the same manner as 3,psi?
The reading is 250,psi
